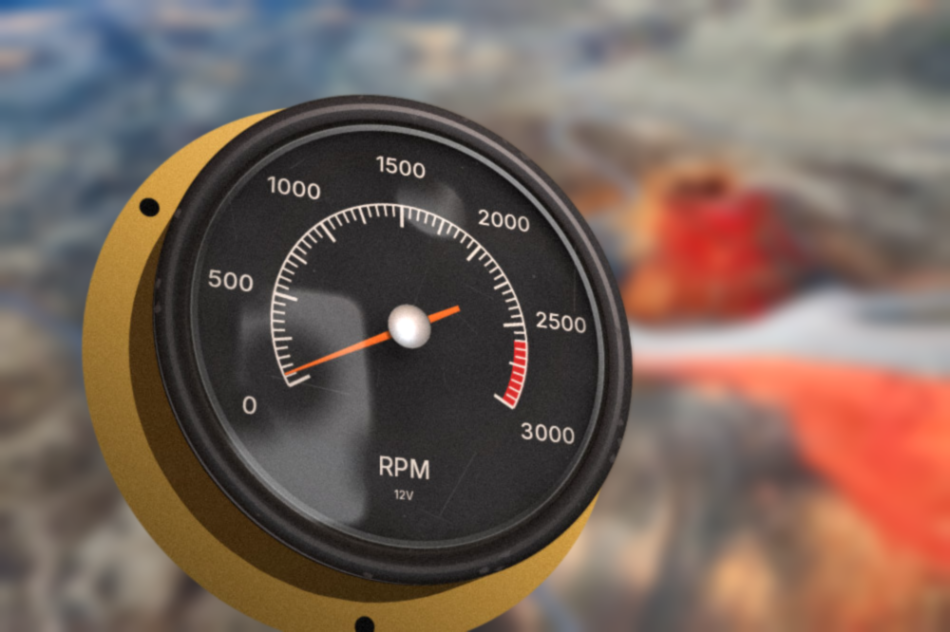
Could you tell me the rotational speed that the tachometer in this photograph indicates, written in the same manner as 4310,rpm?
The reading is 50,rpm
